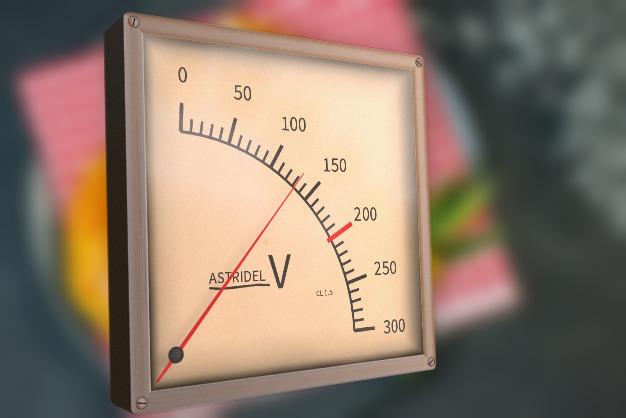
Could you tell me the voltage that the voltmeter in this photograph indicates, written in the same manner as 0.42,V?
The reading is 130,V
